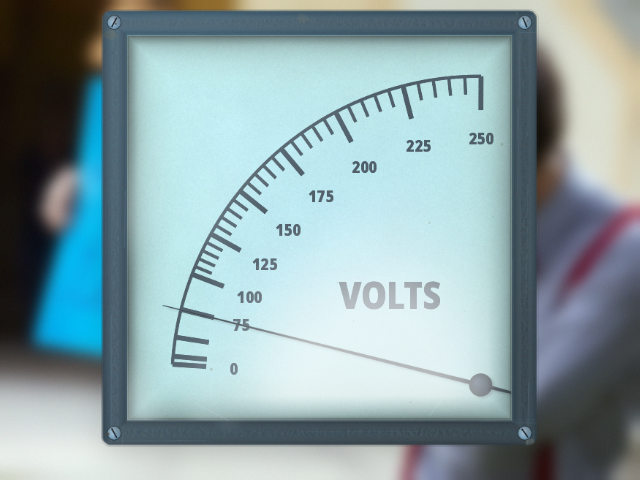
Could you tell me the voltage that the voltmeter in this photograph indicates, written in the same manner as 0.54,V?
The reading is 75,V
